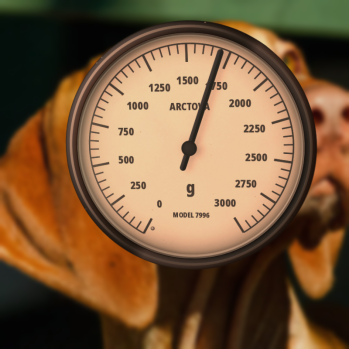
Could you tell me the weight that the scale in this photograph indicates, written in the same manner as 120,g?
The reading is 1700,g
